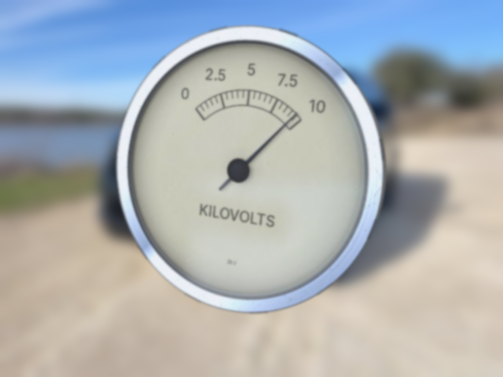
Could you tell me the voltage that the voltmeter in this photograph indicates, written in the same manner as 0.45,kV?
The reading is 9.5,kV
